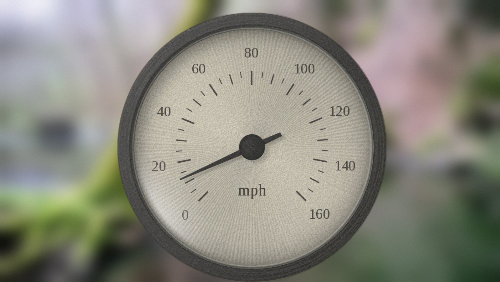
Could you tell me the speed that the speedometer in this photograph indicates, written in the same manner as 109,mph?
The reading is 12.5,mph
